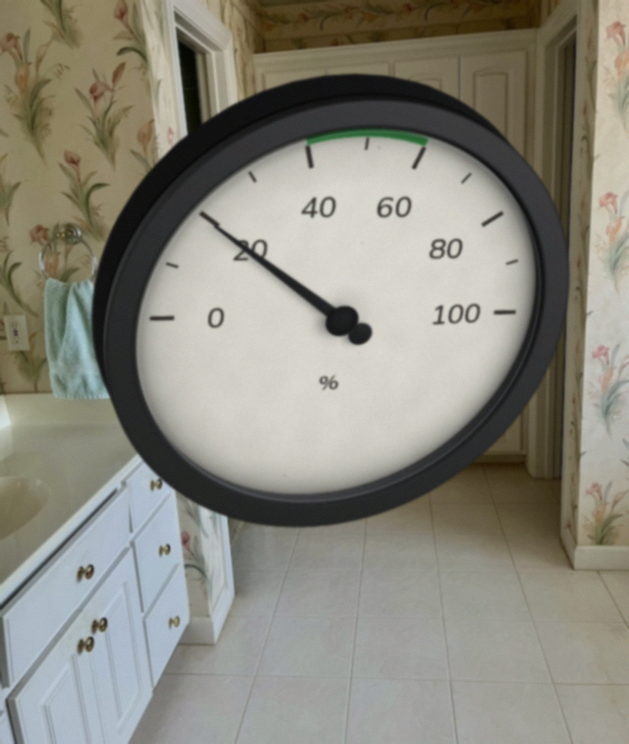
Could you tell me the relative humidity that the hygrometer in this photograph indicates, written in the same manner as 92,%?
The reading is 20,%
